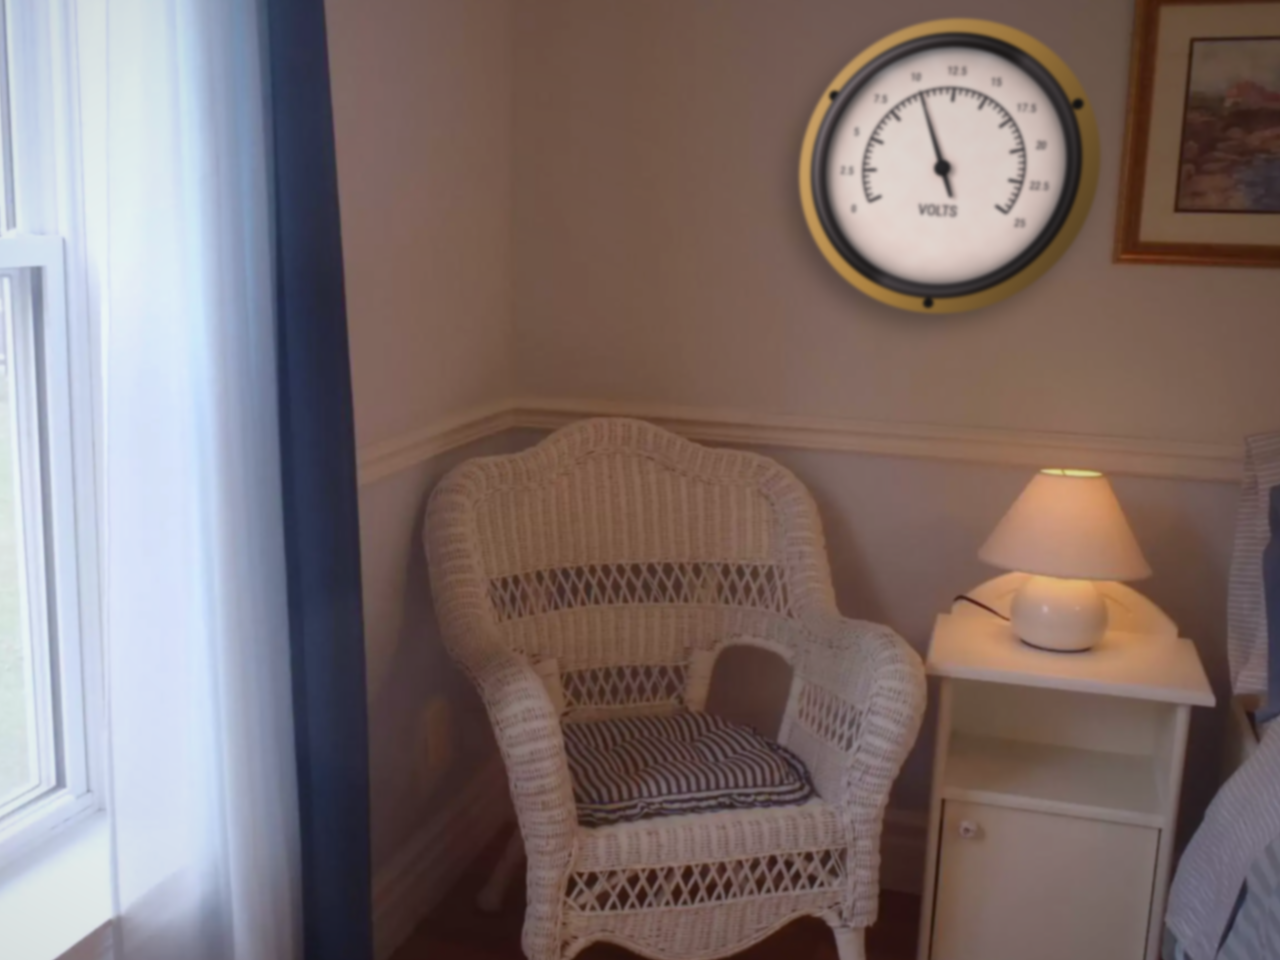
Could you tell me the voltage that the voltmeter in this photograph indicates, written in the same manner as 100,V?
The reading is 10,V
